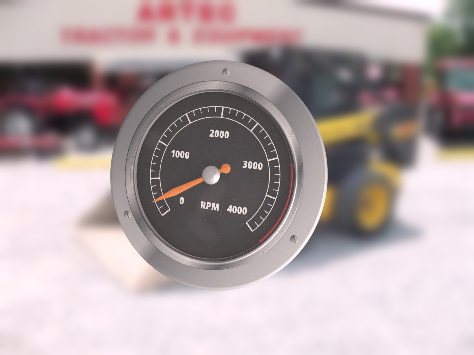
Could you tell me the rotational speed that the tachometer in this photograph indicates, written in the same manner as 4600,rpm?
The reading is 200,rpm
